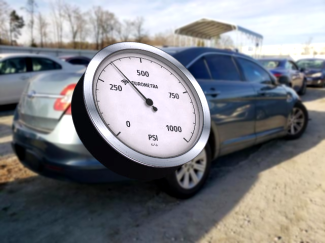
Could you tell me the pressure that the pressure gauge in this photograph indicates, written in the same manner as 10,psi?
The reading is 350,psi
